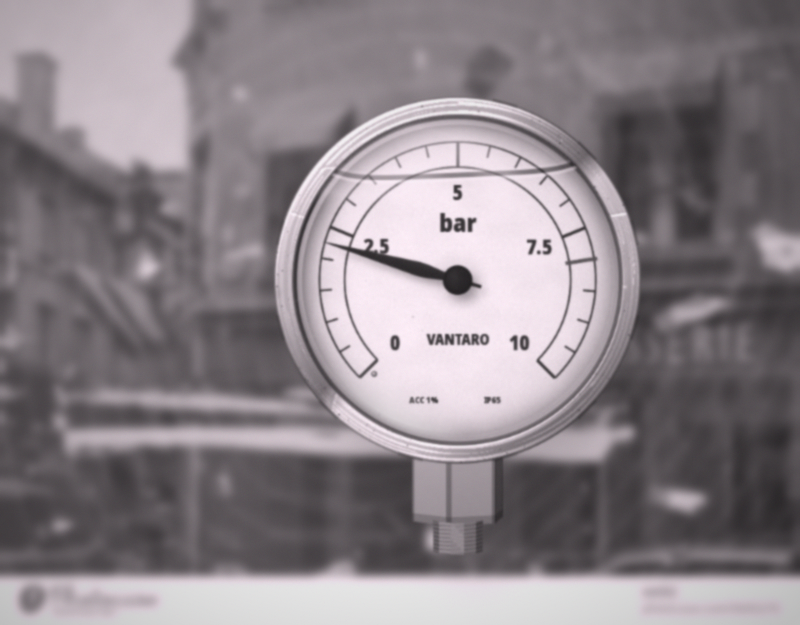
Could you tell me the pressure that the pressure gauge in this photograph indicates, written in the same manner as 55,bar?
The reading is 2.25,bar
